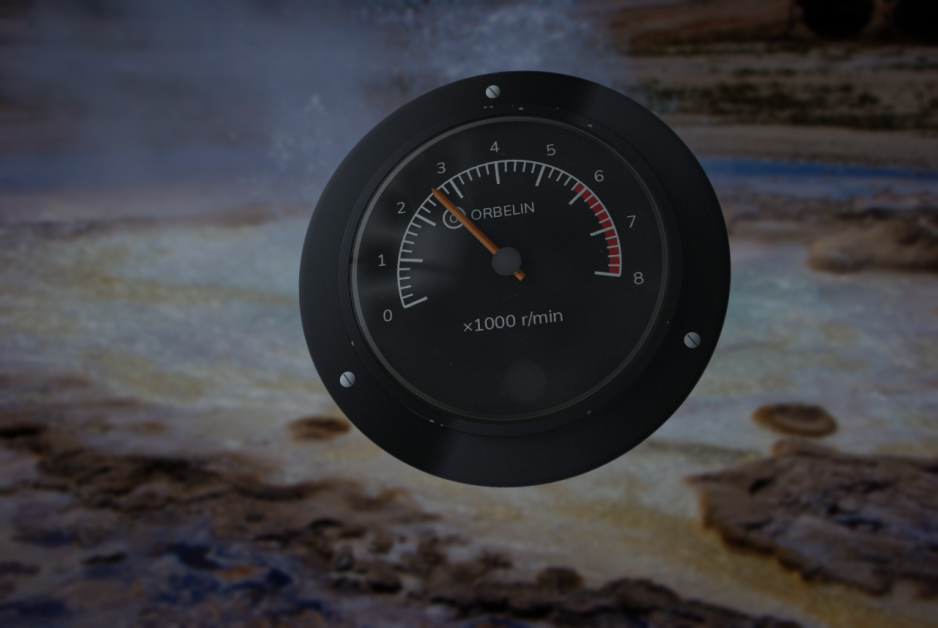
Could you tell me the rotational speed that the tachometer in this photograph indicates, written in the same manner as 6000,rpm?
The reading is 2600,rpm
